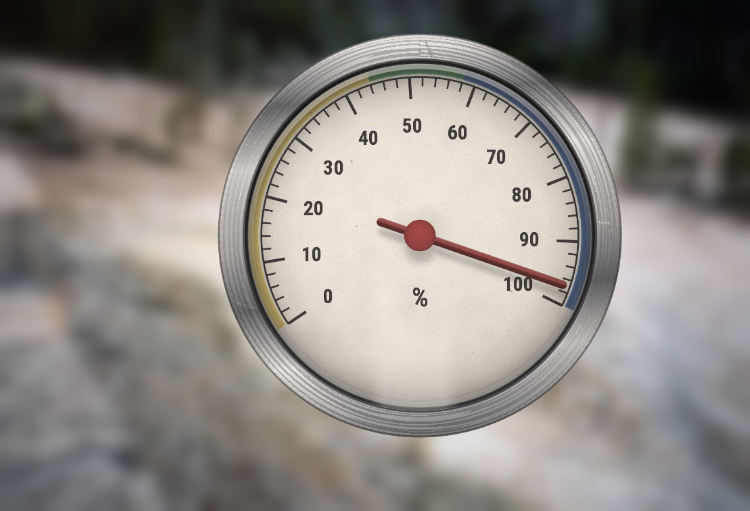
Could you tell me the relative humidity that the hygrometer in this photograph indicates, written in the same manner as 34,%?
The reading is 97,%
